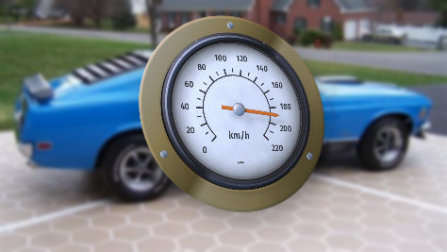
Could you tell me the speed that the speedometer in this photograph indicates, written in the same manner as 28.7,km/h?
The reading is 190,km/h
